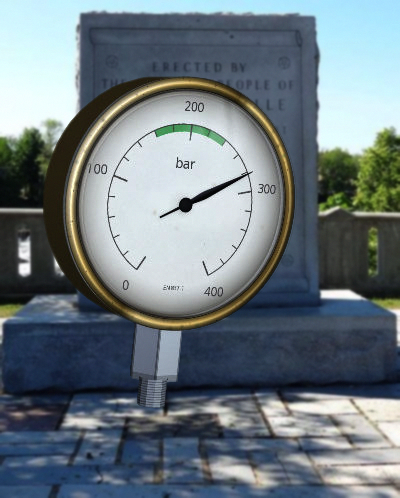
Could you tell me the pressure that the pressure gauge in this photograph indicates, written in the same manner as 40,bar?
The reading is 280,bar
